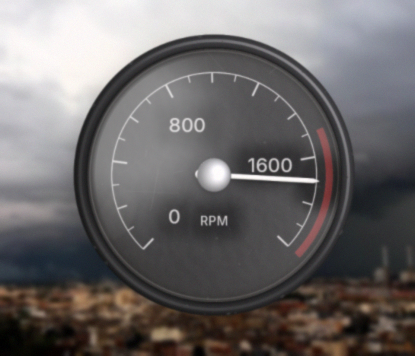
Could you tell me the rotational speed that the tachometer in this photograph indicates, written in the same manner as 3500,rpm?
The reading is 1700,rpm
